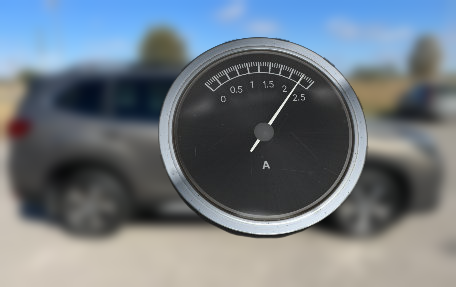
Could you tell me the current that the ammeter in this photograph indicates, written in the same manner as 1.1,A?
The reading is 2.25,A
